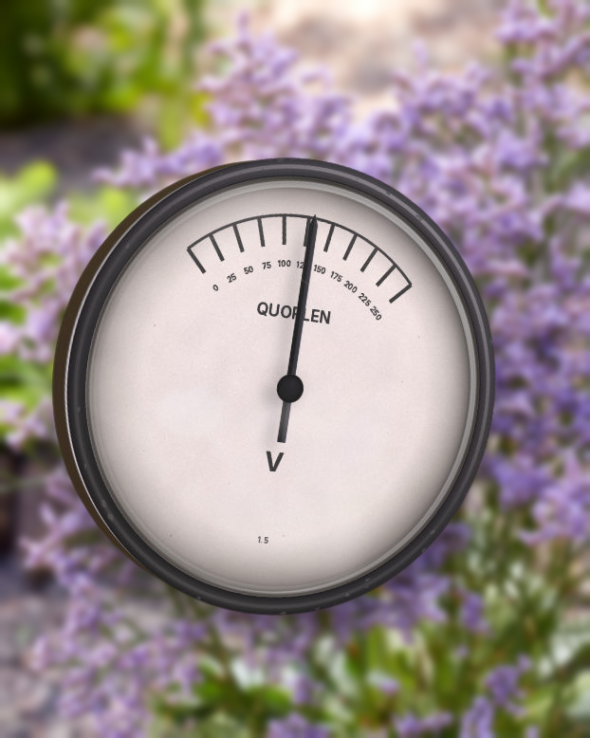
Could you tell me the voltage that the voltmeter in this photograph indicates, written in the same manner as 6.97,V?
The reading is 125,V
